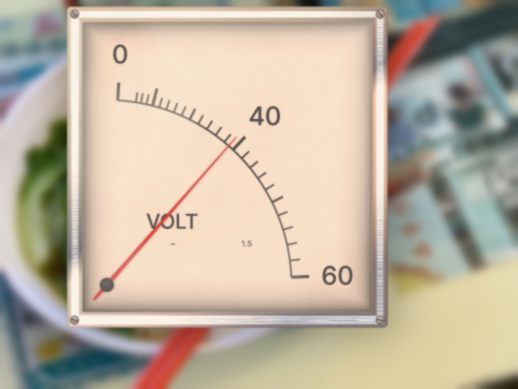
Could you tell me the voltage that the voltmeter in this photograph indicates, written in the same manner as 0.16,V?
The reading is 39,V
